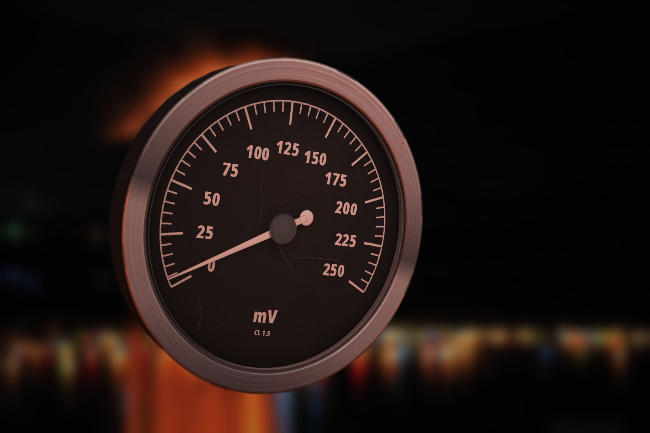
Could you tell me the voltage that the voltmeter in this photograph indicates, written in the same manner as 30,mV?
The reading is 5,mV
